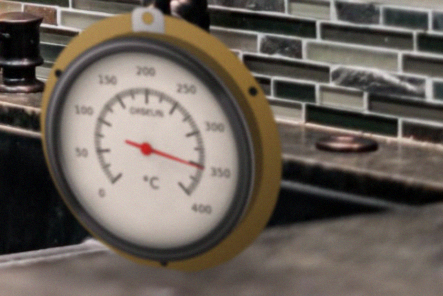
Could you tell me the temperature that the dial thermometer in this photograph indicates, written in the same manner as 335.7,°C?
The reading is 350,°C
